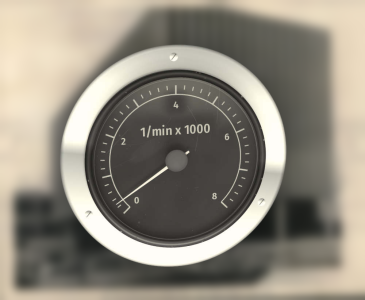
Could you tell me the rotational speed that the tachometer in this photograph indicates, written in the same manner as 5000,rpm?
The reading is 300,rpm
